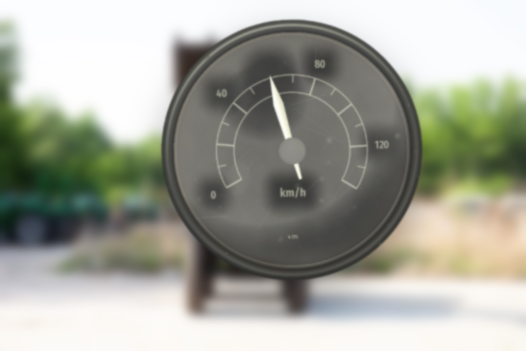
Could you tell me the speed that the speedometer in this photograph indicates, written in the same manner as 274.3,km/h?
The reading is 60,km/h
